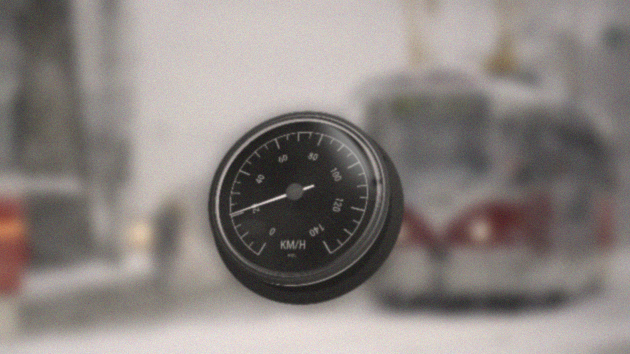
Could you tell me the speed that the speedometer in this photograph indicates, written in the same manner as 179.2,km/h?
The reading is 20,km/h
